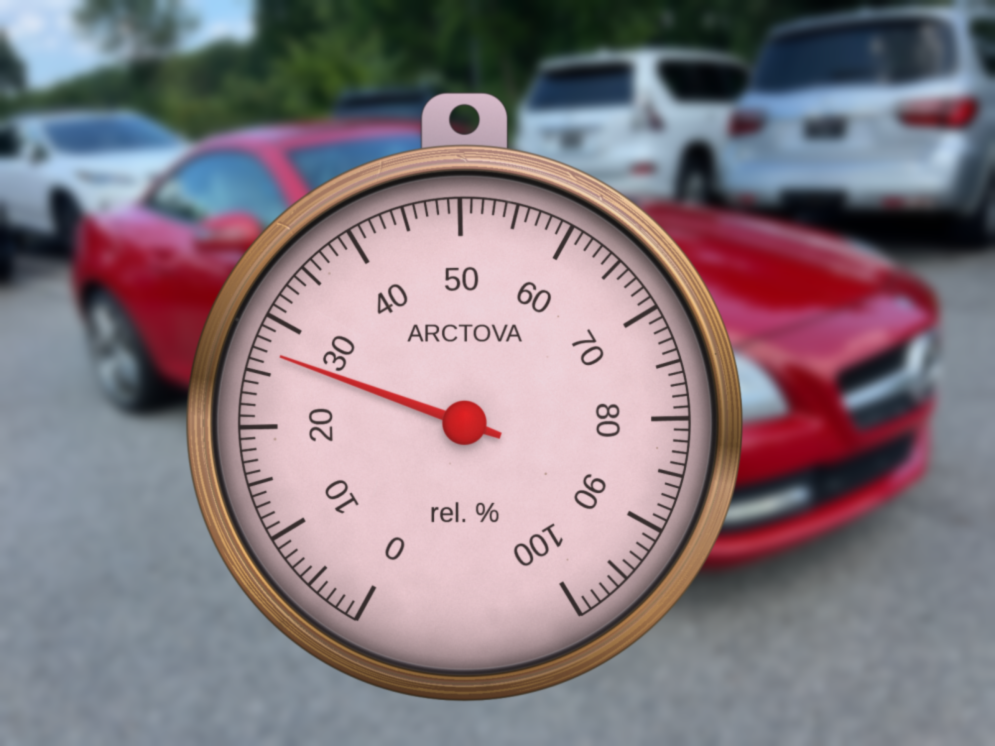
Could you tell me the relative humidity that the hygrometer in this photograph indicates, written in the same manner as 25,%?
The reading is 27,%
